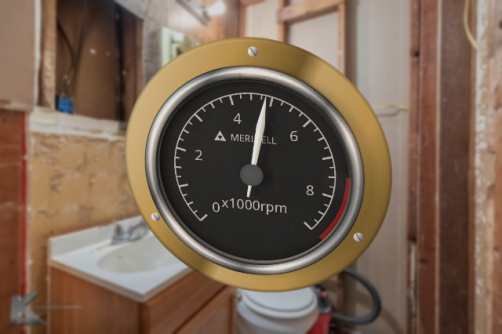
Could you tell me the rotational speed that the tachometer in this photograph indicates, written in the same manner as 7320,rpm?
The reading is 4875,rpm
